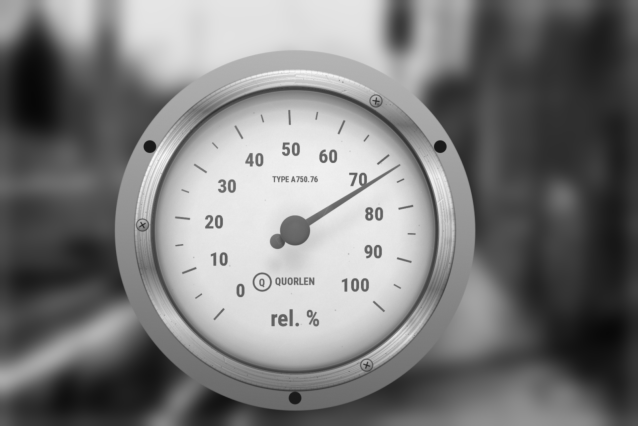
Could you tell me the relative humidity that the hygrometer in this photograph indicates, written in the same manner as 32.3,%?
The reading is 72.5,%
